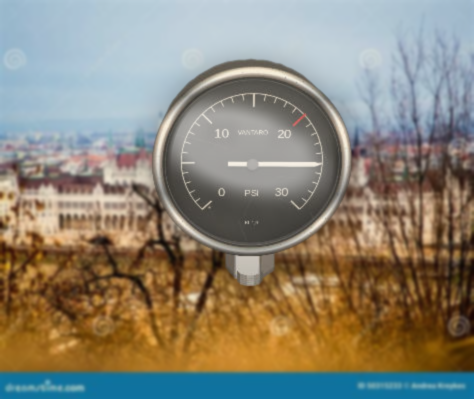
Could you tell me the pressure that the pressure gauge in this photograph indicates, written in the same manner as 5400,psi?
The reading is 25,psi
